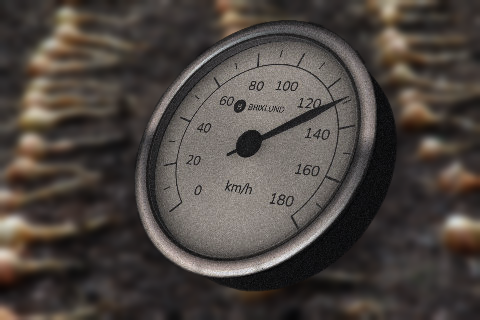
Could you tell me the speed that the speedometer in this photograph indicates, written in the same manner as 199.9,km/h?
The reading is 130,km/h
